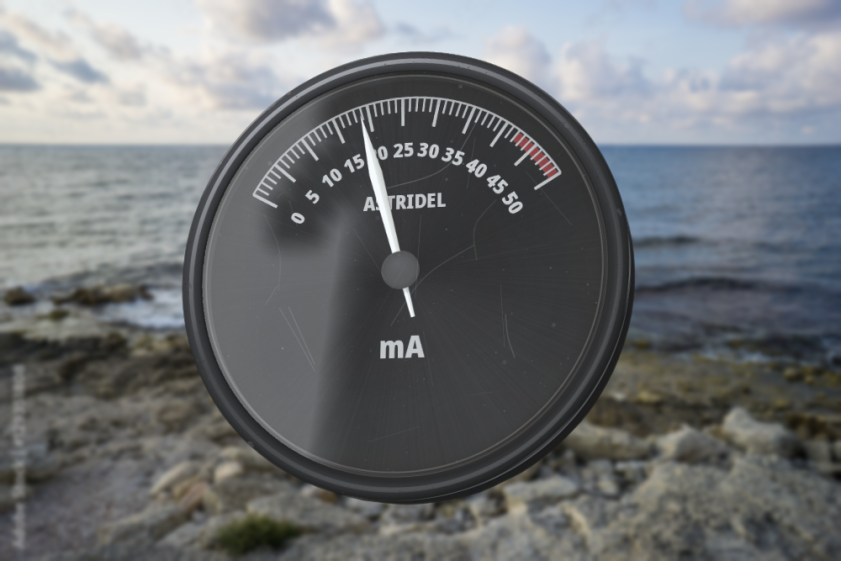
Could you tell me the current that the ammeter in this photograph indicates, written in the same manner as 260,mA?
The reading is 19,mA
